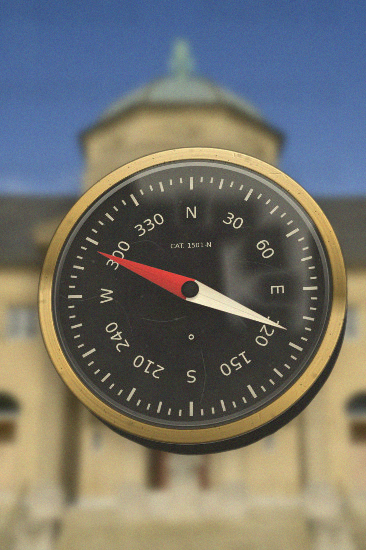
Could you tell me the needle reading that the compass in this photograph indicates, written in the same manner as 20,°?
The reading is 295,°
